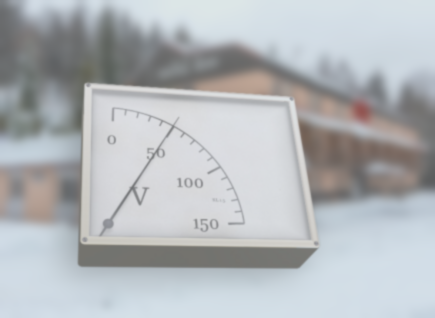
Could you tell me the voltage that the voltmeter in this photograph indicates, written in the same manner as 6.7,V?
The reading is 50,V
